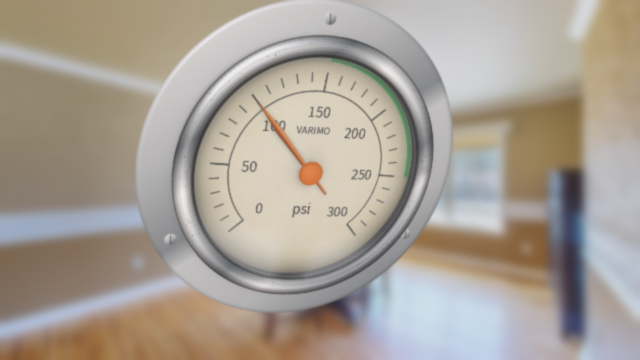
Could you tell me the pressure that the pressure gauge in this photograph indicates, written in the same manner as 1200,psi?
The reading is 100,psi
